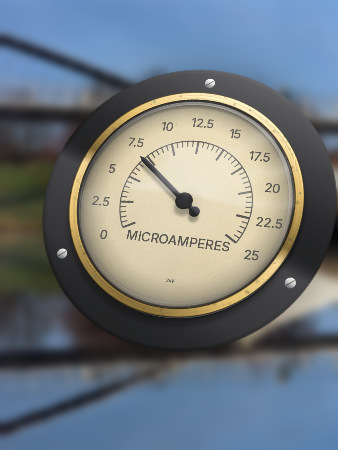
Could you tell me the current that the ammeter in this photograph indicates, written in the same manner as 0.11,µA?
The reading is 7,µA
